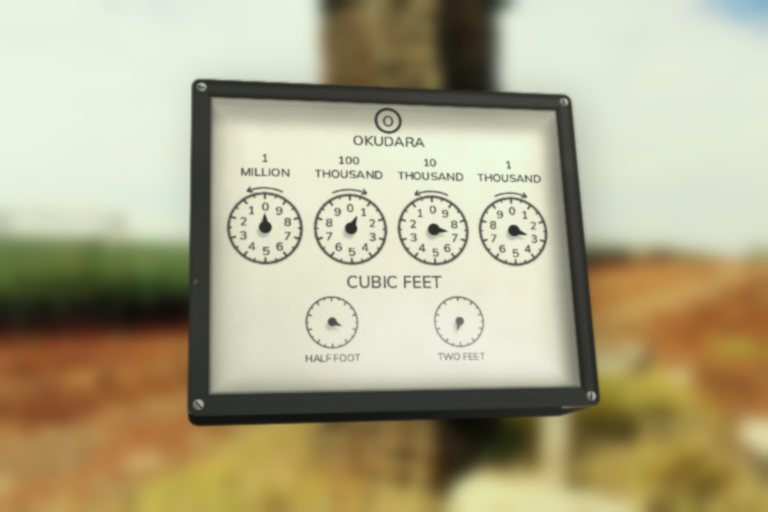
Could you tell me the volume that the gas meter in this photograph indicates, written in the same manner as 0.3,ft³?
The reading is 7300,ft³
